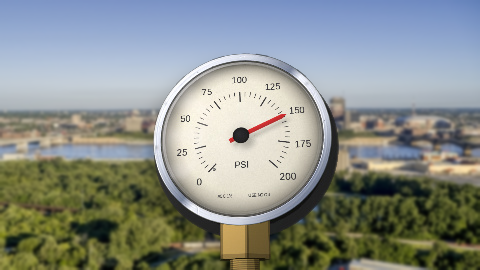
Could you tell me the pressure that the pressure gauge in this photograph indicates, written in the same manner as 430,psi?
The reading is 150,psi
